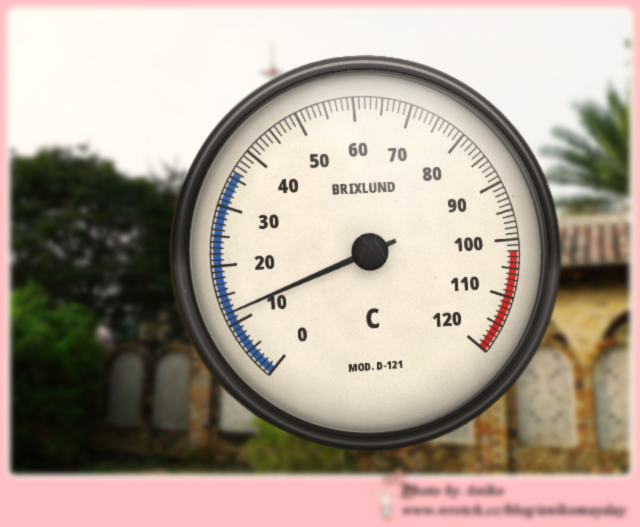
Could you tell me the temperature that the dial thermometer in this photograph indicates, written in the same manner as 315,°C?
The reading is 12,°C
